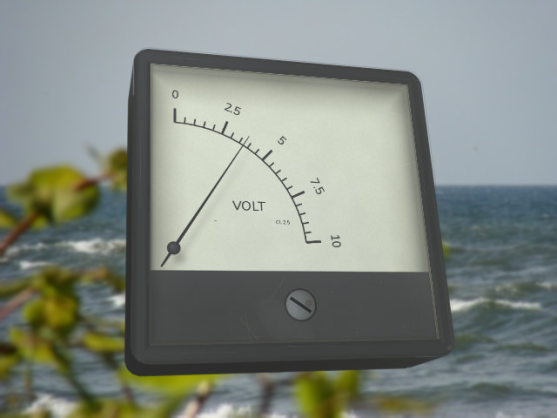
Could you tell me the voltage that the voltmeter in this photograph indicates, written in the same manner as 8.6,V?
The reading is 3.75,V
